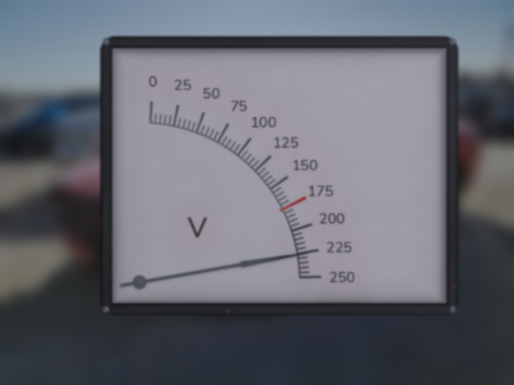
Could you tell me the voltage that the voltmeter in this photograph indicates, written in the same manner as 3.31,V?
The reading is 225,V
